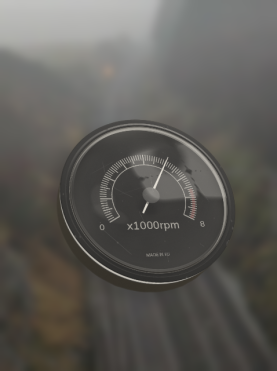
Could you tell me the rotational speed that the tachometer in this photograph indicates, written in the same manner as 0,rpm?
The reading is 5000,rpm
